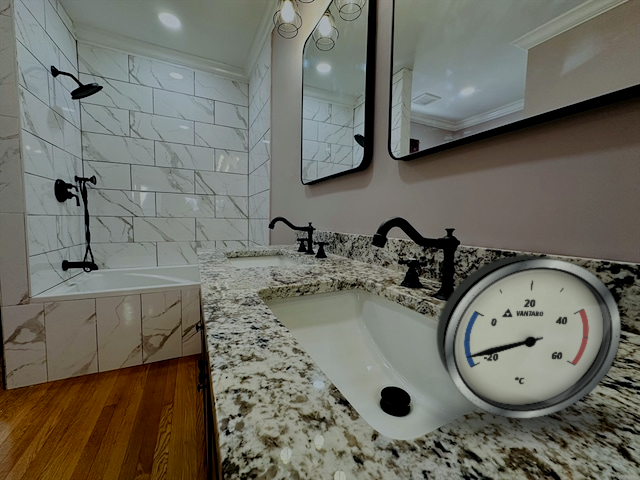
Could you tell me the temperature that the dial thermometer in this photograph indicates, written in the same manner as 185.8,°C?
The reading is -15,°C
